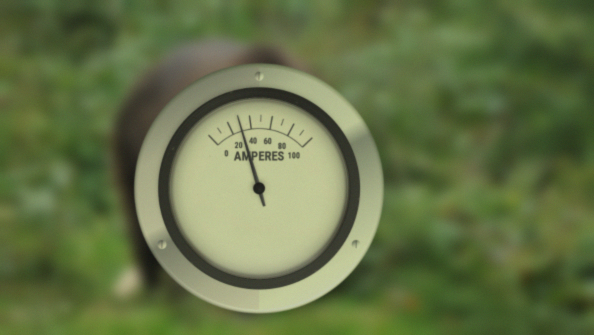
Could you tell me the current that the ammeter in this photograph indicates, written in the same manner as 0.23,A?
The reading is 30,A
